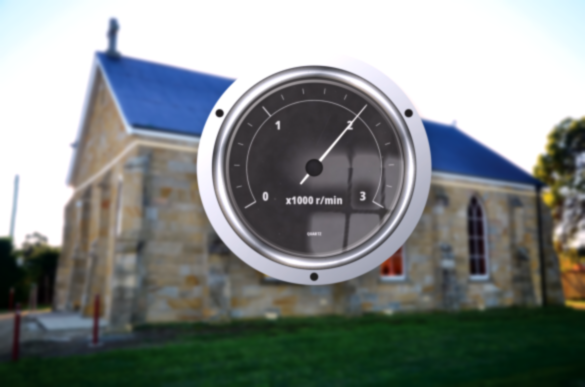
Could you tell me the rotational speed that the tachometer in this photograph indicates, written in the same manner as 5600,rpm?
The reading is 2000,rpm
